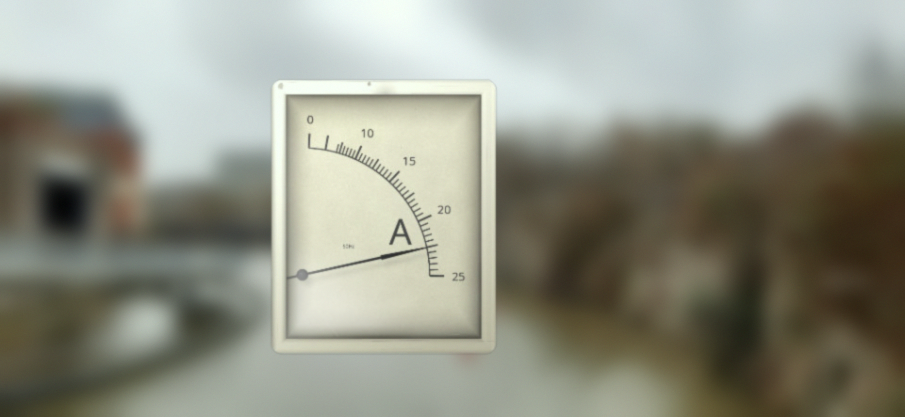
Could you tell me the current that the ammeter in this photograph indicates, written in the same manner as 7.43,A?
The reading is 22.5,A
